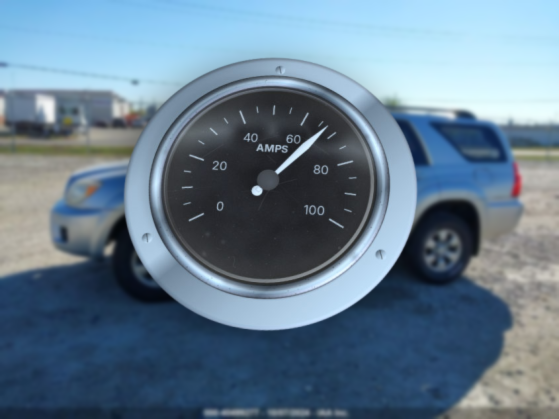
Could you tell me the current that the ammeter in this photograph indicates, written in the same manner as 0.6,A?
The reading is 67.5,A
